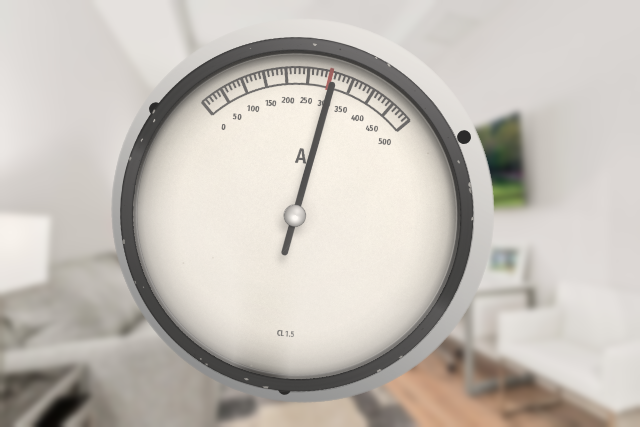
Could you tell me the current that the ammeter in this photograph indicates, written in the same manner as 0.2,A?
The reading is 310,A
